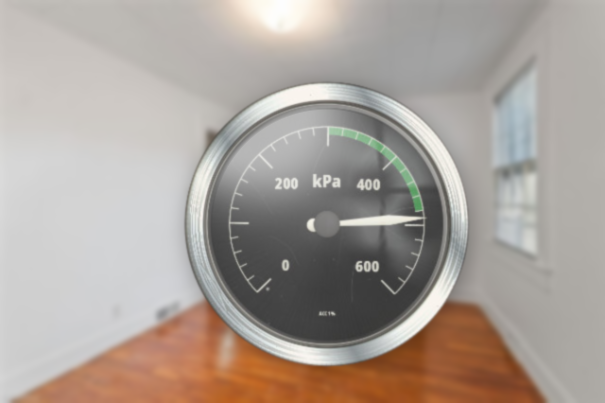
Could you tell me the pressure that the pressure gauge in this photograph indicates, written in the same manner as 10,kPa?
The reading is 490,kPa
